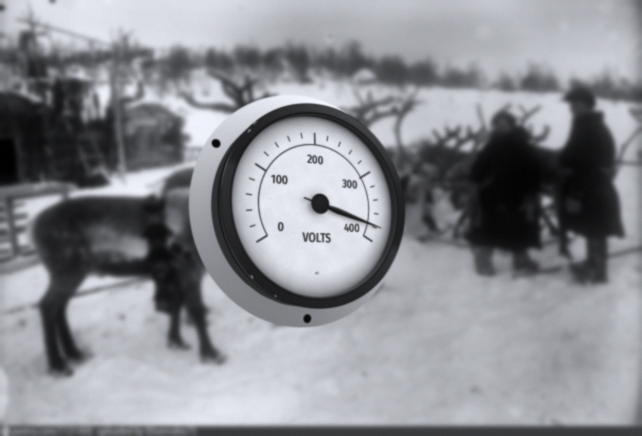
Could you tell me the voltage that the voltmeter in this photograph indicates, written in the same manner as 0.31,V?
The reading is 380,V
